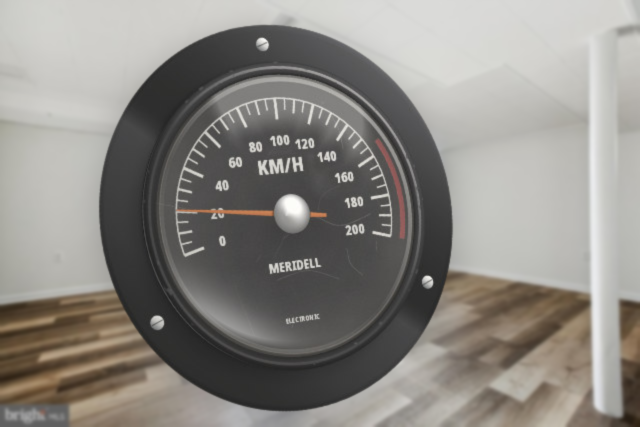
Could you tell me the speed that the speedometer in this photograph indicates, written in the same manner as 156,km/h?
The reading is 20,km/h
